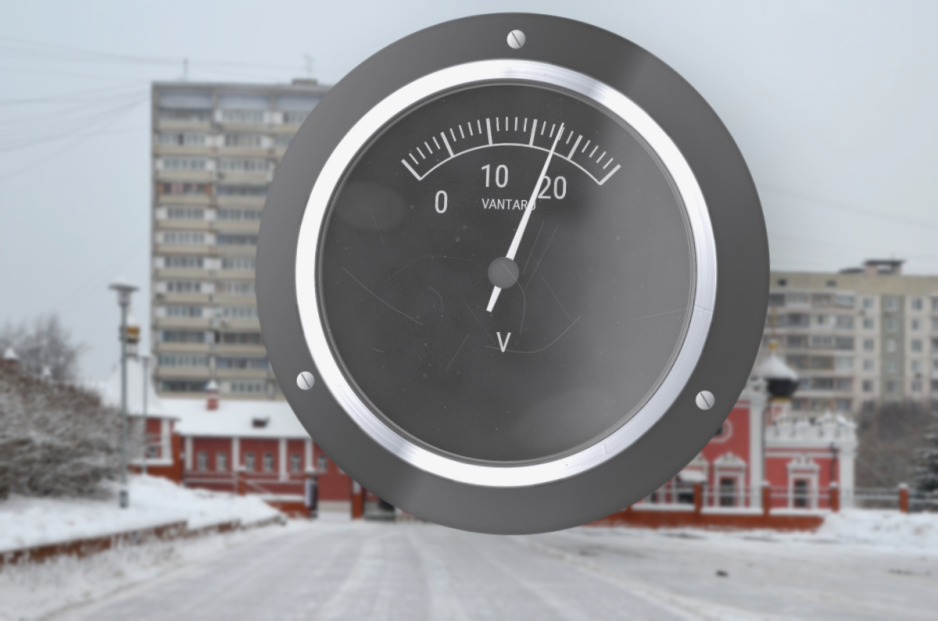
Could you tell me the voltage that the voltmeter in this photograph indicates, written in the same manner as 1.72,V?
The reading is 18,V
